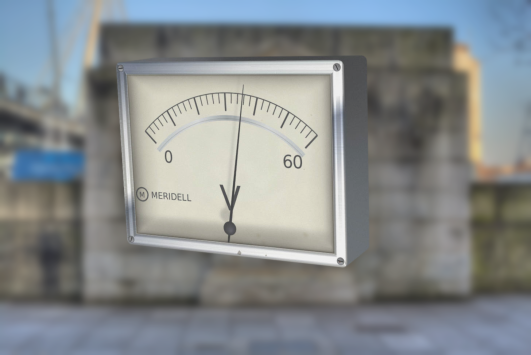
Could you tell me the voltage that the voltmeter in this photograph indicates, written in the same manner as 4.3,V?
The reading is 36,V
